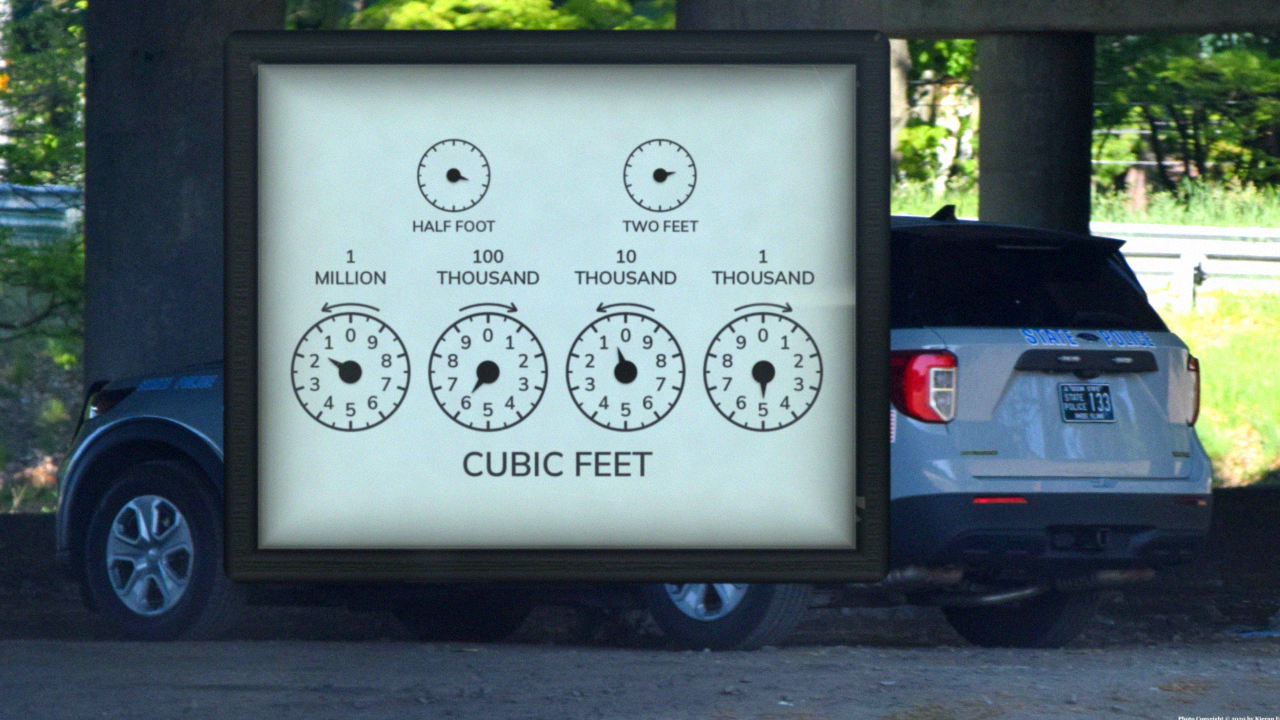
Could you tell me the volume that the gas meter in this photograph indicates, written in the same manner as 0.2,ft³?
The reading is 160500,ft³
